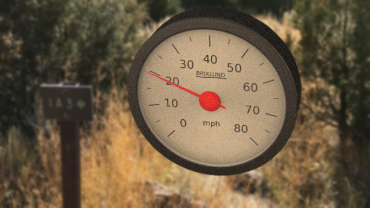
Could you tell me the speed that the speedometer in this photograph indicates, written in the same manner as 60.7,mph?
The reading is 20,mph
